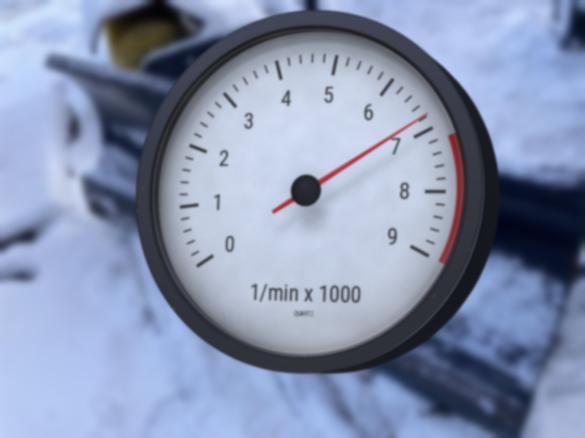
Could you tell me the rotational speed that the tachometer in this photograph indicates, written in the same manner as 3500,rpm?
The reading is 6800,rpm
